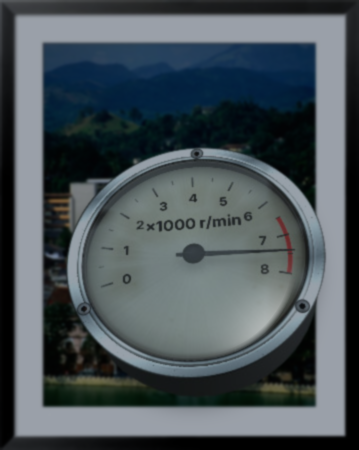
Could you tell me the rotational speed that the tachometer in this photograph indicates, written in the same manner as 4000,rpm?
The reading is 7500,rpm
